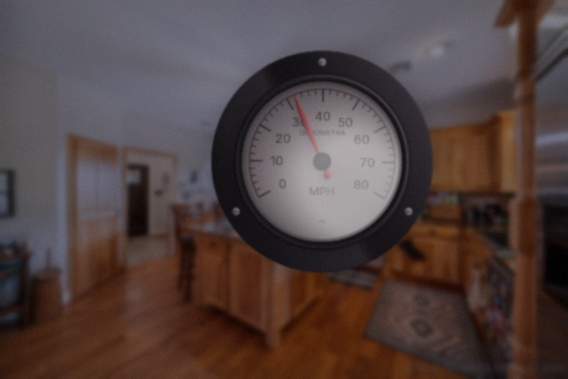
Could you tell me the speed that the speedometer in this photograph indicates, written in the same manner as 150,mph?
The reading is 32,mph
